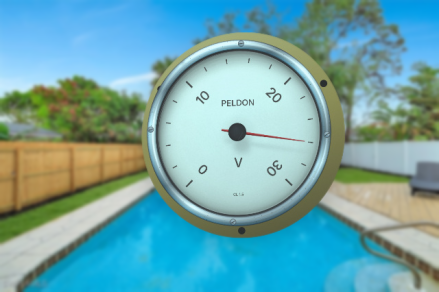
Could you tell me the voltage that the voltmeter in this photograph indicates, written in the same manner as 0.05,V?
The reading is 26,V
